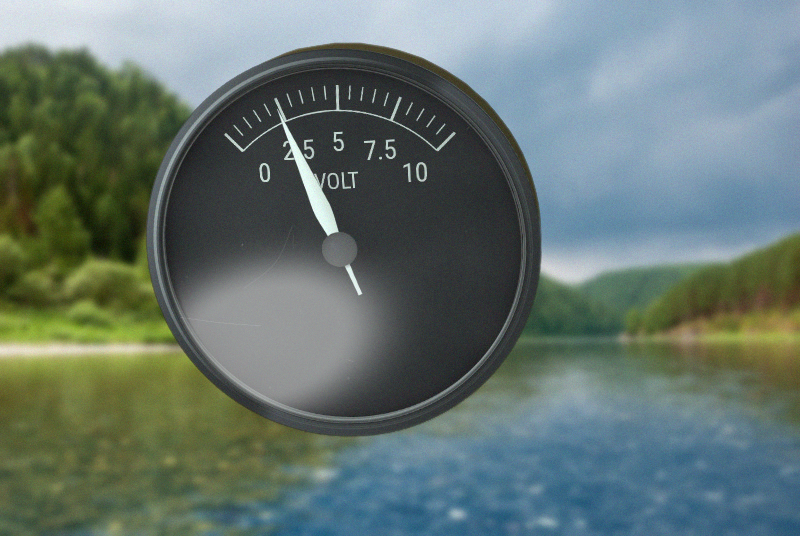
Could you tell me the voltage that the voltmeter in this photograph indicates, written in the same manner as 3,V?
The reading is 2.5,V
